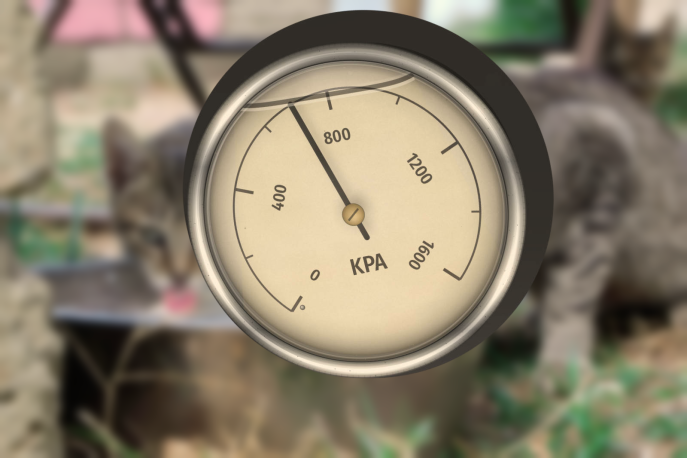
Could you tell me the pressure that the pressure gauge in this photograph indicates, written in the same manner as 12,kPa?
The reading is 700,kPa
